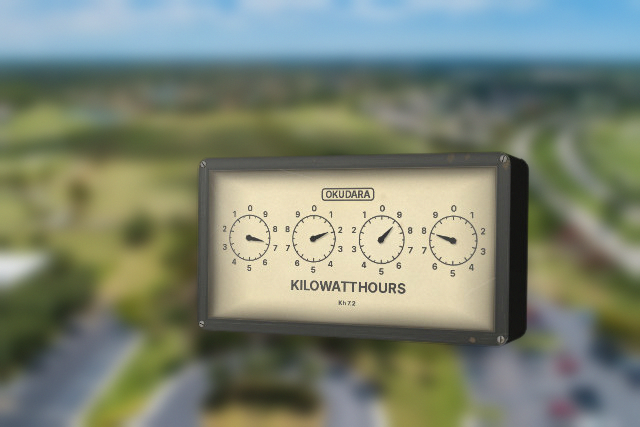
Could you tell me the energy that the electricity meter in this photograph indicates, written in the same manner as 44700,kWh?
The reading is 7188,kWh
